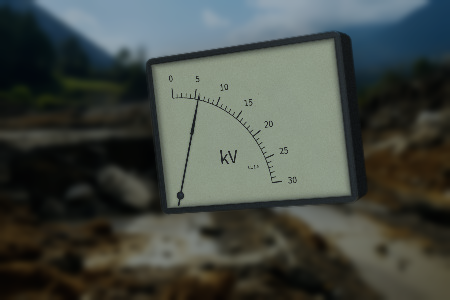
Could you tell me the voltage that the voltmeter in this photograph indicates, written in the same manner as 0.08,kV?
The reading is 6,kV
